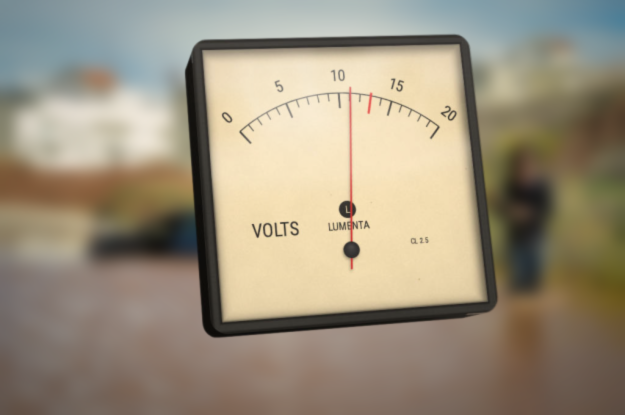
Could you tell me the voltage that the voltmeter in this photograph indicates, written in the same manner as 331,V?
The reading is 11,V
